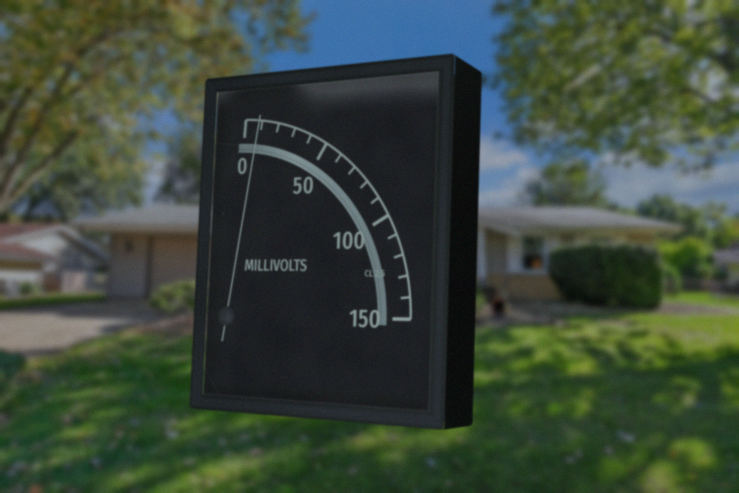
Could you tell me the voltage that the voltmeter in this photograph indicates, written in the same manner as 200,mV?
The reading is 10,mV
